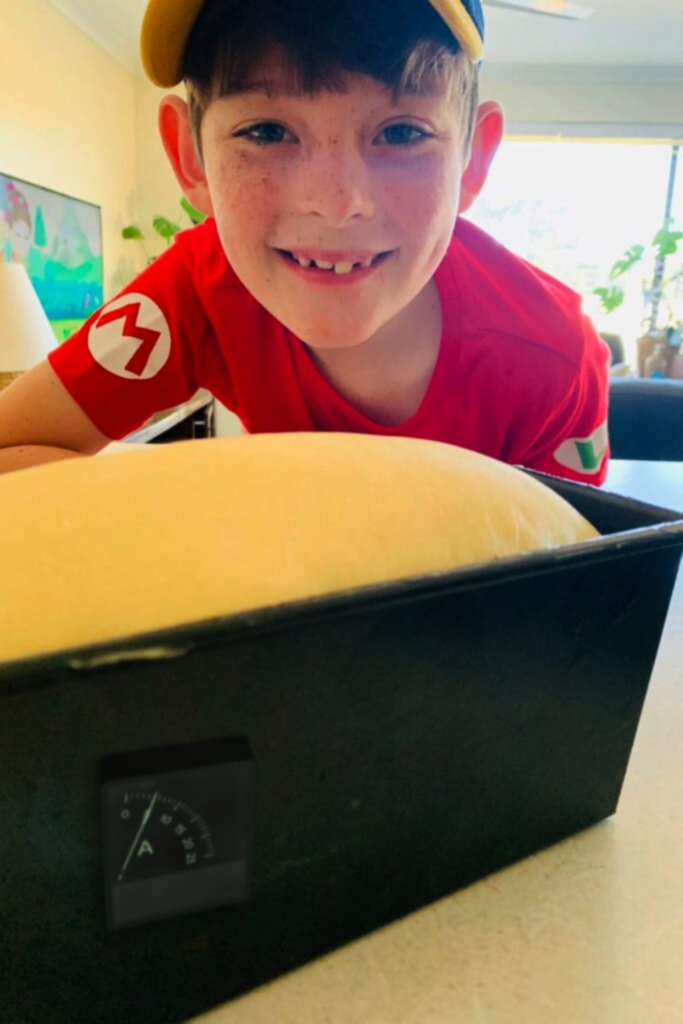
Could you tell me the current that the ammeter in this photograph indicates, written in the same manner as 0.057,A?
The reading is 5,A
